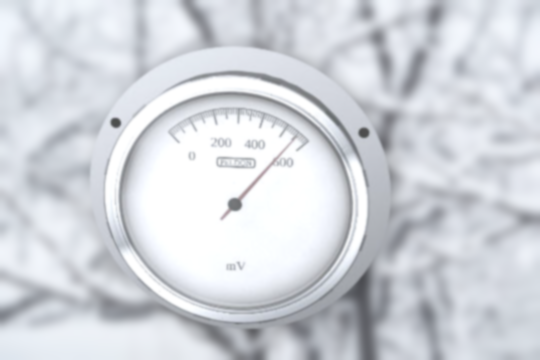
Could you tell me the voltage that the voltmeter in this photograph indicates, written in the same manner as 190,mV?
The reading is 550,mV
